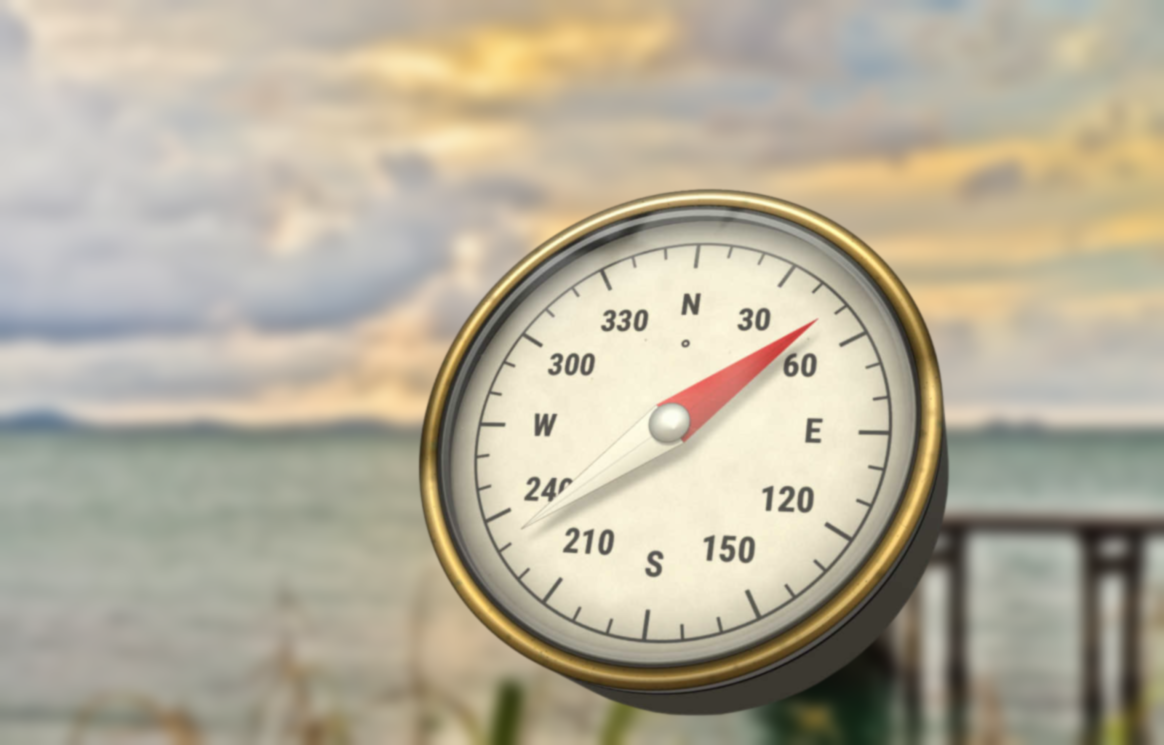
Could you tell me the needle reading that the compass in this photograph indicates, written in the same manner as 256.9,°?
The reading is 50,°
